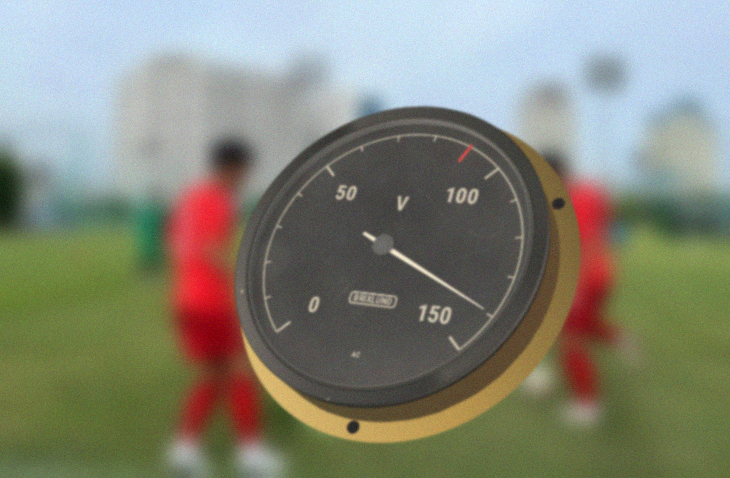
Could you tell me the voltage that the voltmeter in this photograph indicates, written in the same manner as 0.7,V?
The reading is 140,V
